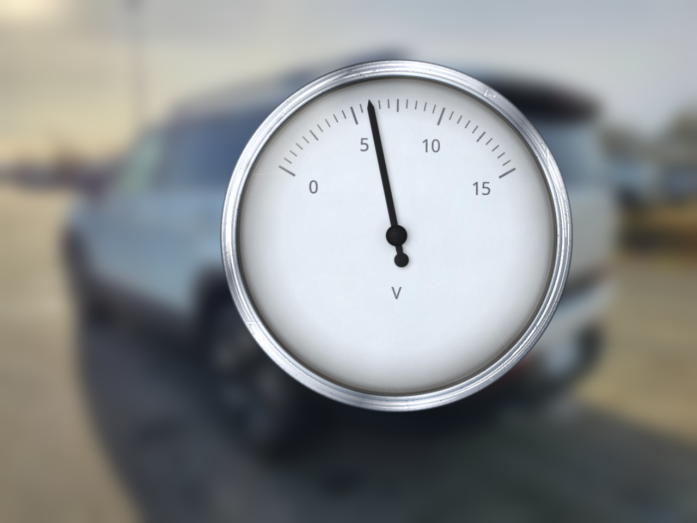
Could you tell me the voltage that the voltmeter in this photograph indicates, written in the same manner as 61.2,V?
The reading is 6,V
